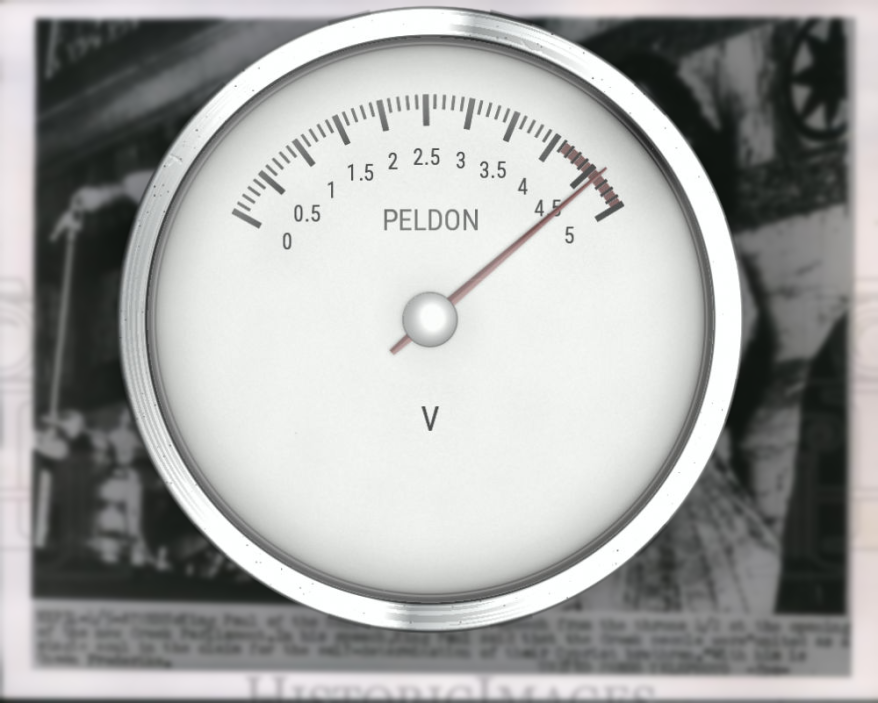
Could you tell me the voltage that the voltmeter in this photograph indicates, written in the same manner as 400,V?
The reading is 4.6,V
